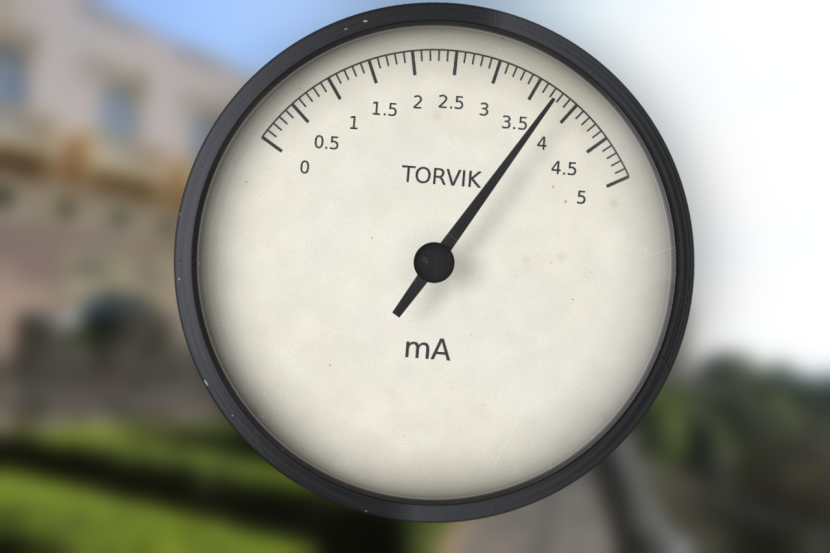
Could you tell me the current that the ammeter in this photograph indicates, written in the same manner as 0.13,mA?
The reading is 3.75,mA
